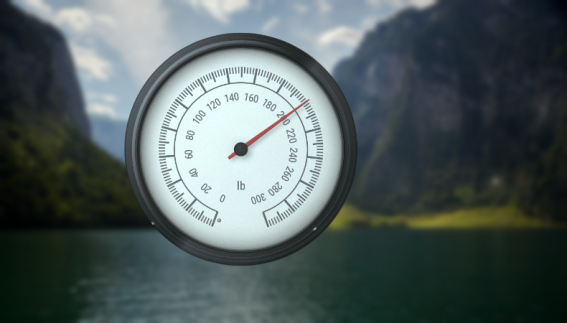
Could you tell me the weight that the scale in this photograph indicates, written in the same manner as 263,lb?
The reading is 200,lb
